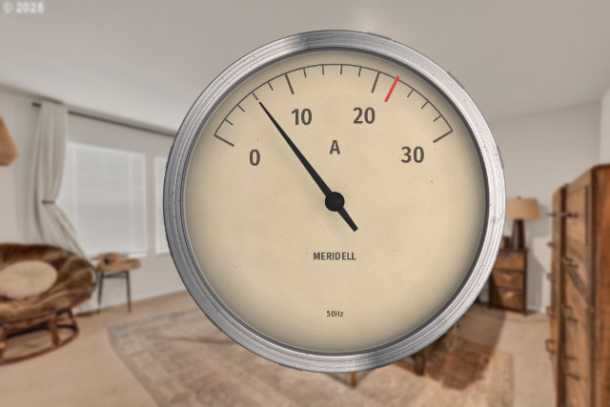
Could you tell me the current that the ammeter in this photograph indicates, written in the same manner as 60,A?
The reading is 6,A
